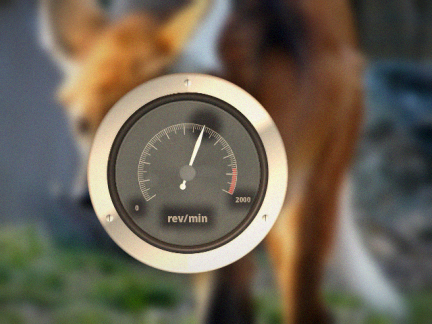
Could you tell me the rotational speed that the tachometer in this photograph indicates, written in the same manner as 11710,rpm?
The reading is 1200,rpm
